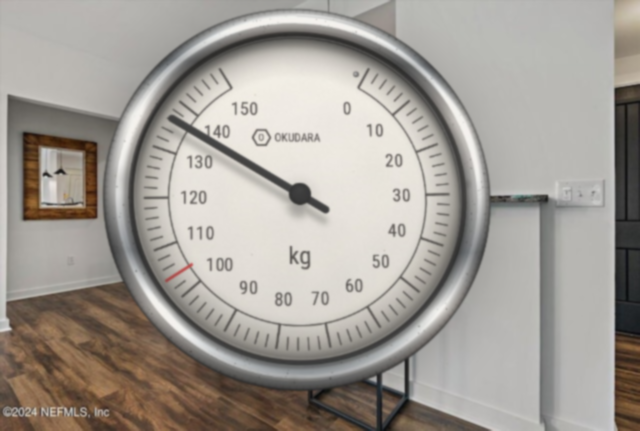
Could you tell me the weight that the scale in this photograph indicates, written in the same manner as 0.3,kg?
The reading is 136,kg
